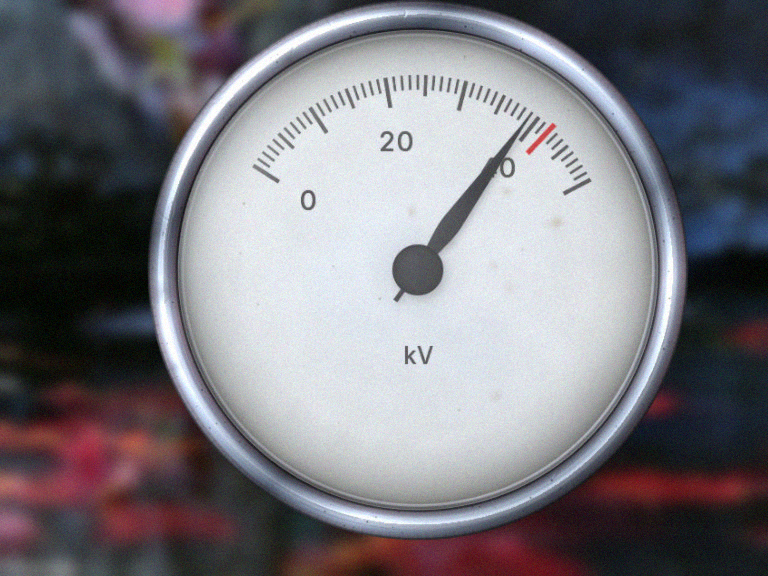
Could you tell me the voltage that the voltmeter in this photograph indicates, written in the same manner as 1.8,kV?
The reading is 39,kV
